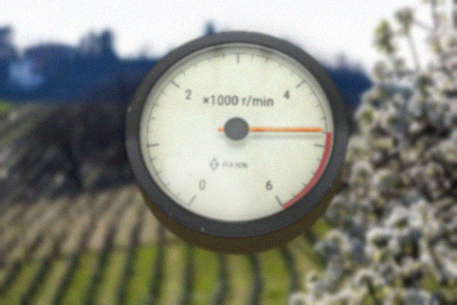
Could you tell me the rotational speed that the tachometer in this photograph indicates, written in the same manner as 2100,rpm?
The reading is 4800,rpm
